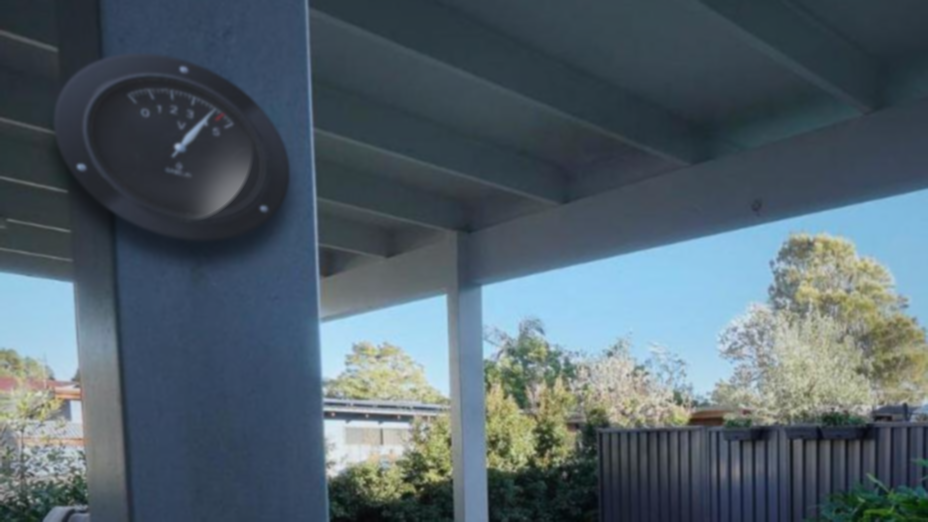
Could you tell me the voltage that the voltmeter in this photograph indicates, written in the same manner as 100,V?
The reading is 4,V
